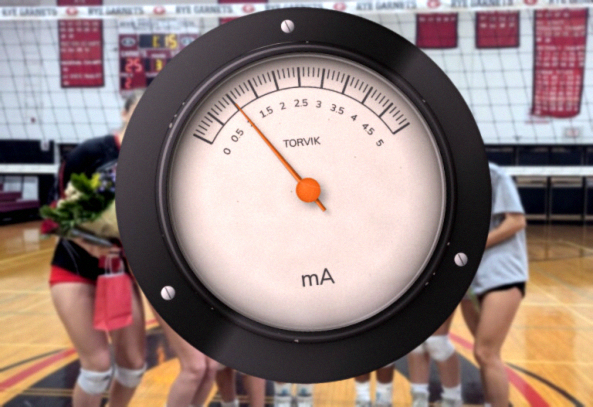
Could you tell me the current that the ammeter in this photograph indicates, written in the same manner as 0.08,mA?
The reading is 1,mA
